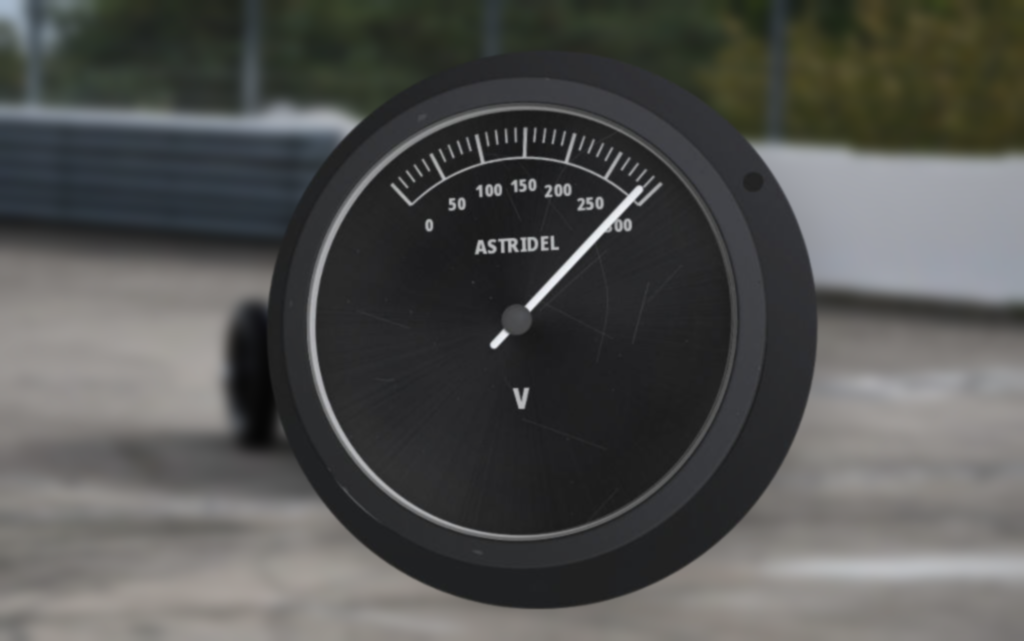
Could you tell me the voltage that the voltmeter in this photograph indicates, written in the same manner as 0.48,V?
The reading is 290,V
